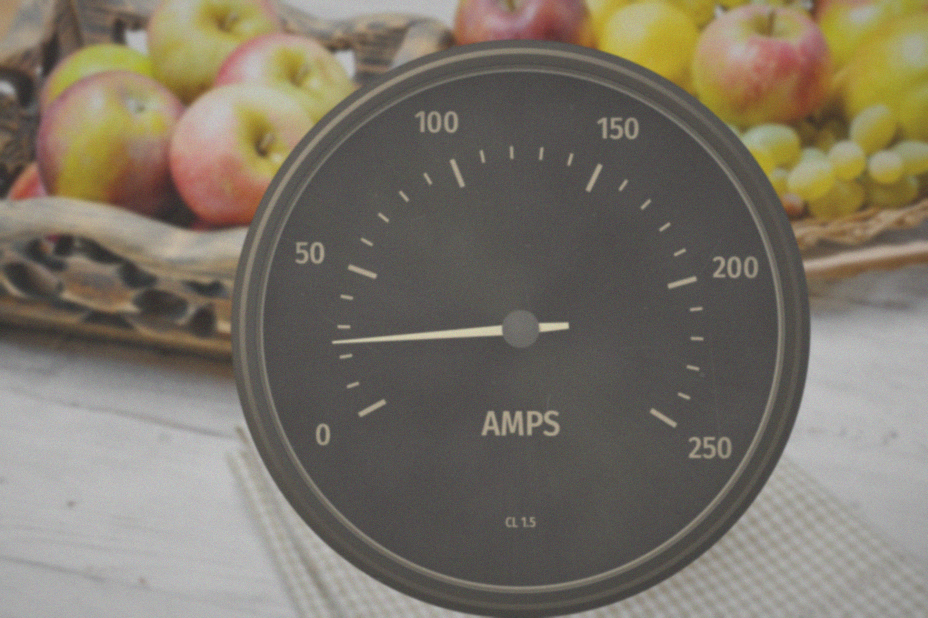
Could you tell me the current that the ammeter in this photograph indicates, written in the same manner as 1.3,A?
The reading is 25,A
